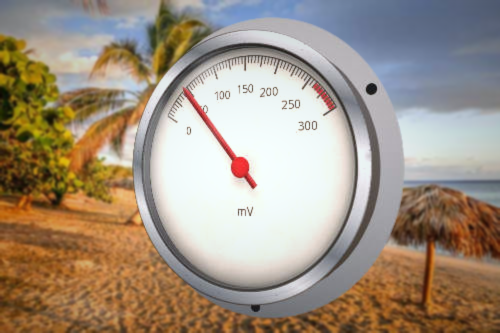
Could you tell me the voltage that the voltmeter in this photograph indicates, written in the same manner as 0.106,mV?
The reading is 50,mV
